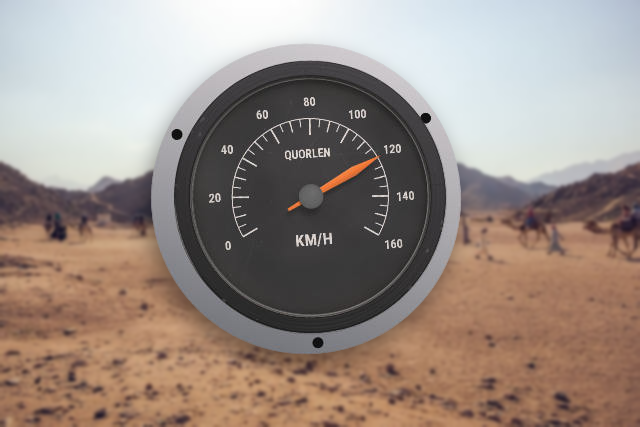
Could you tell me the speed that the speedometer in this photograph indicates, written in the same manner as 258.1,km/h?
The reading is 120,km/h
